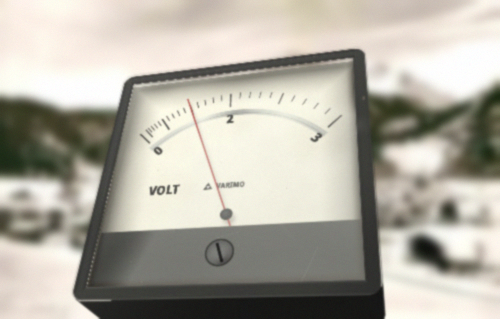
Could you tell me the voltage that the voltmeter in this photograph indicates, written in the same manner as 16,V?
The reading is 1.5,V
